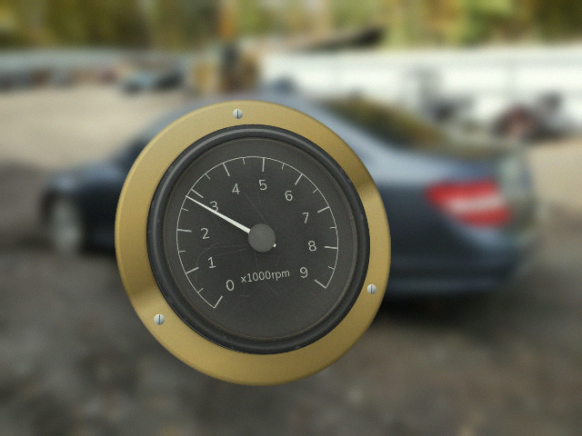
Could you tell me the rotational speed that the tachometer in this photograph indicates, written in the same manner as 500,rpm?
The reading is 2750,rpm
